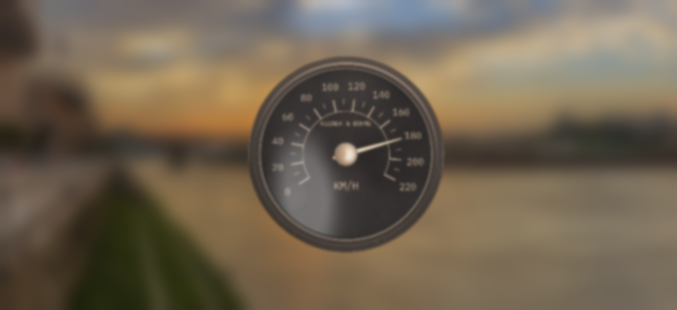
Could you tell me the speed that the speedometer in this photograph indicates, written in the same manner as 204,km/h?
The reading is 180,km/h
